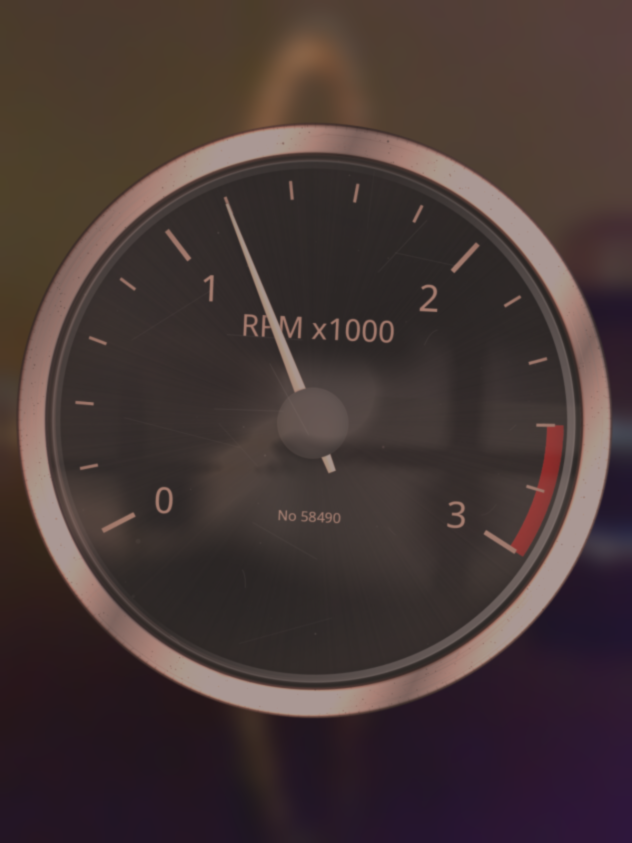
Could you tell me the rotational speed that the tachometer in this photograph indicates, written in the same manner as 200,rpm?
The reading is 1200,rpm
